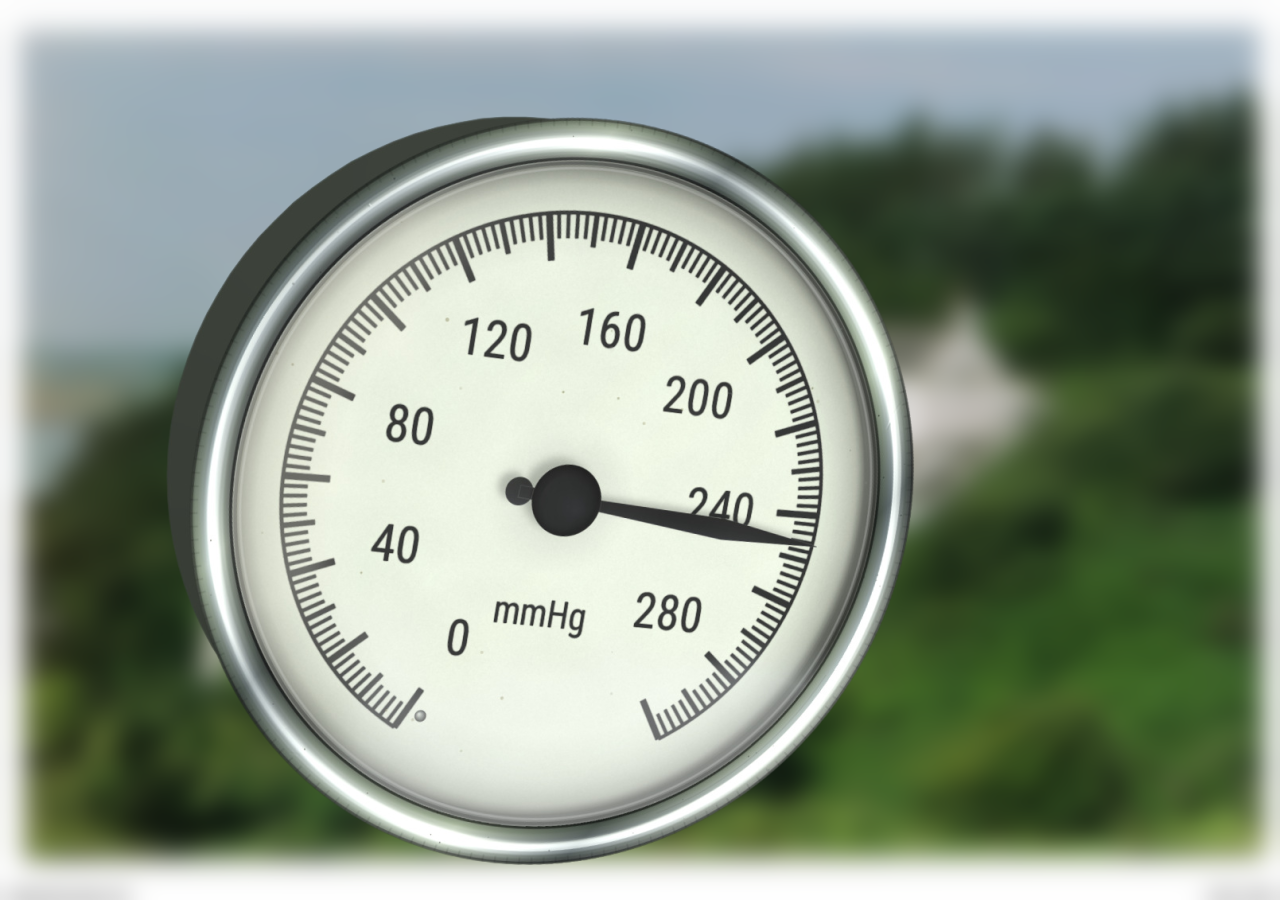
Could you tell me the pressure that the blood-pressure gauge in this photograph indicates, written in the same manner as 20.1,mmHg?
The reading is 246,mmHg
